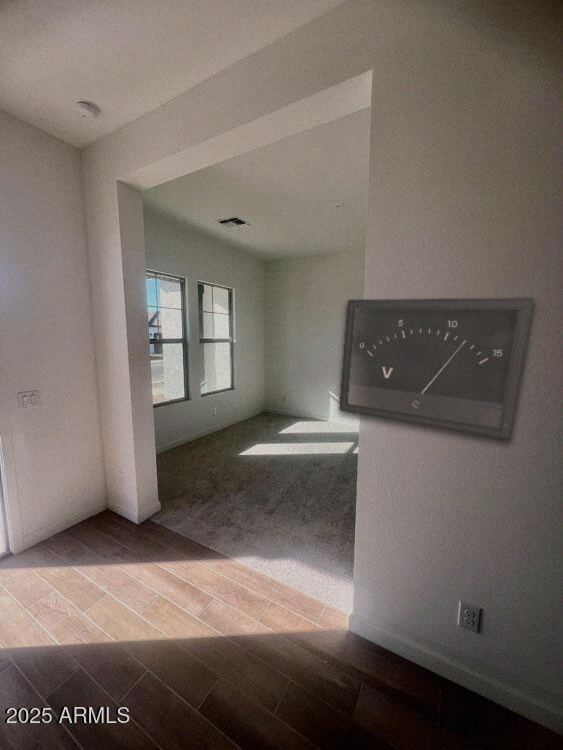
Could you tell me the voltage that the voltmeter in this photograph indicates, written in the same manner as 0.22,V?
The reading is 12,V
